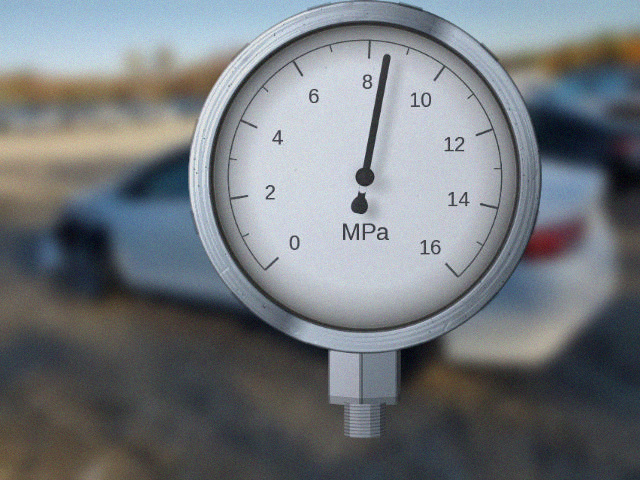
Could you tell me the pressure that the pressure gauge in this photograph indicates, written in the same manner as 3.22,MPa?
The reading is 8.5,MPa
